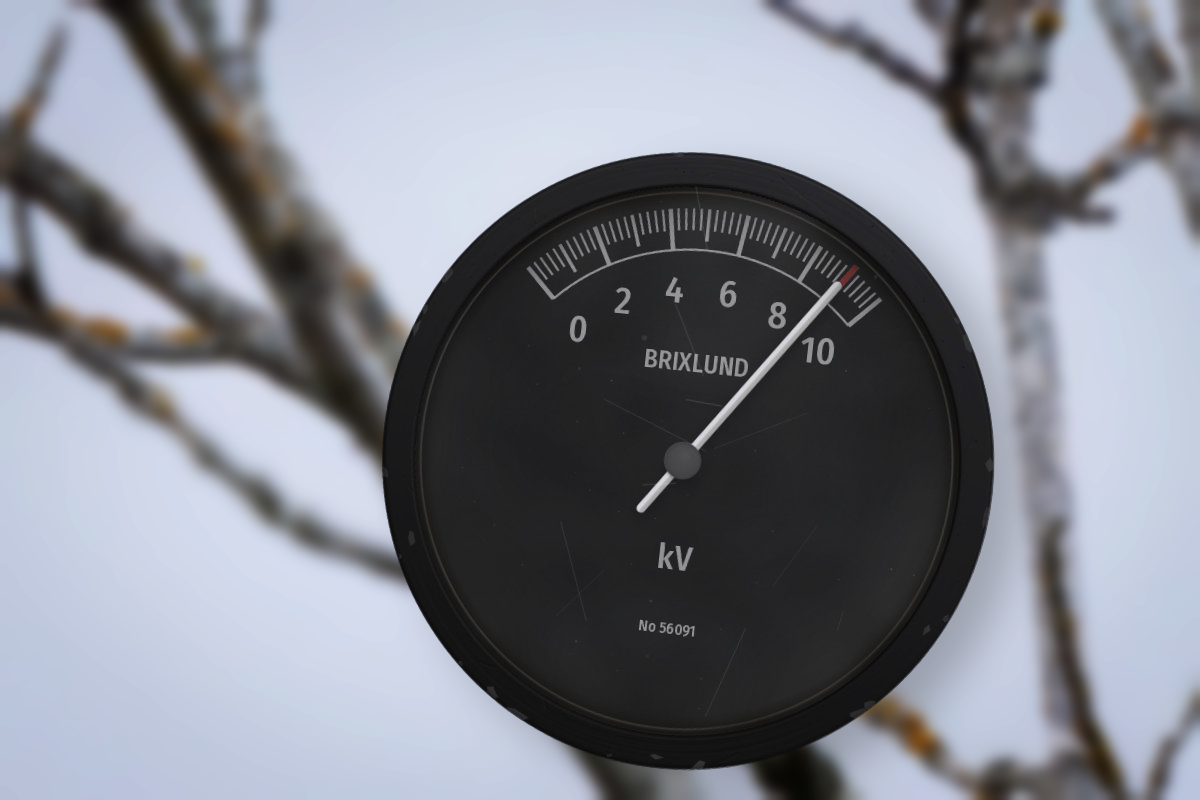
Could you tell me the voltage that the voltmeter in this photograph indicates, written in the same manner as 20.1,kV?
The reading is 9,kV
